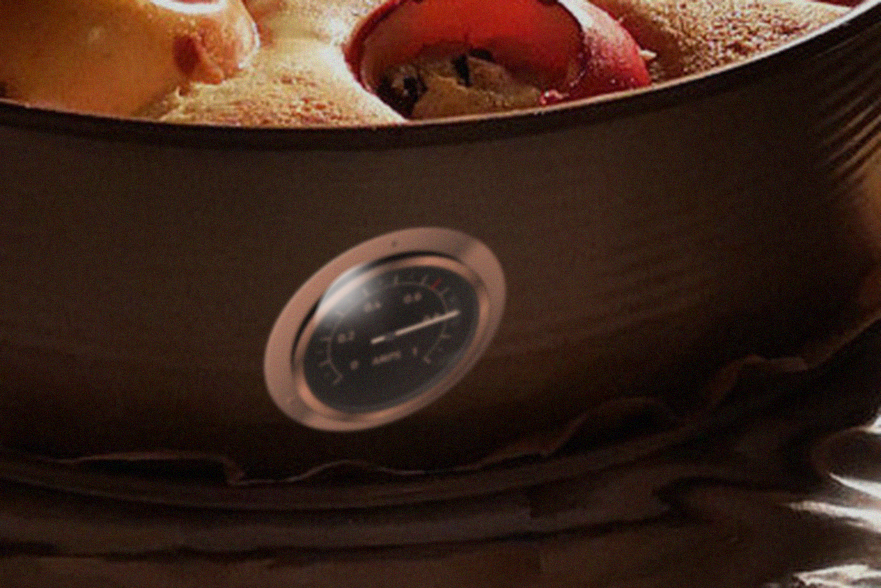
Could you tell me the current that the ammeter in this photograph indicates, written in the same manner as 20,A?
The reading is 0.8,A
